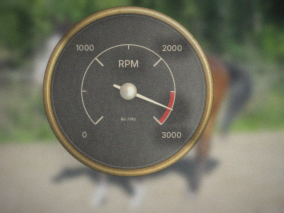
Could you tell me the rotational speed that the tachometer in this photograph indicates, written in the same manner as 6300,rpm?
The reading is 2750,rpm
